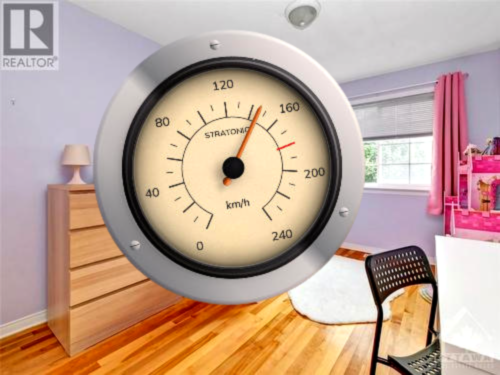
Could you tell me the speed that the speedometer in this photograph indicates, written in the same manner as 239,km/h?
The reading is 145,km/h
